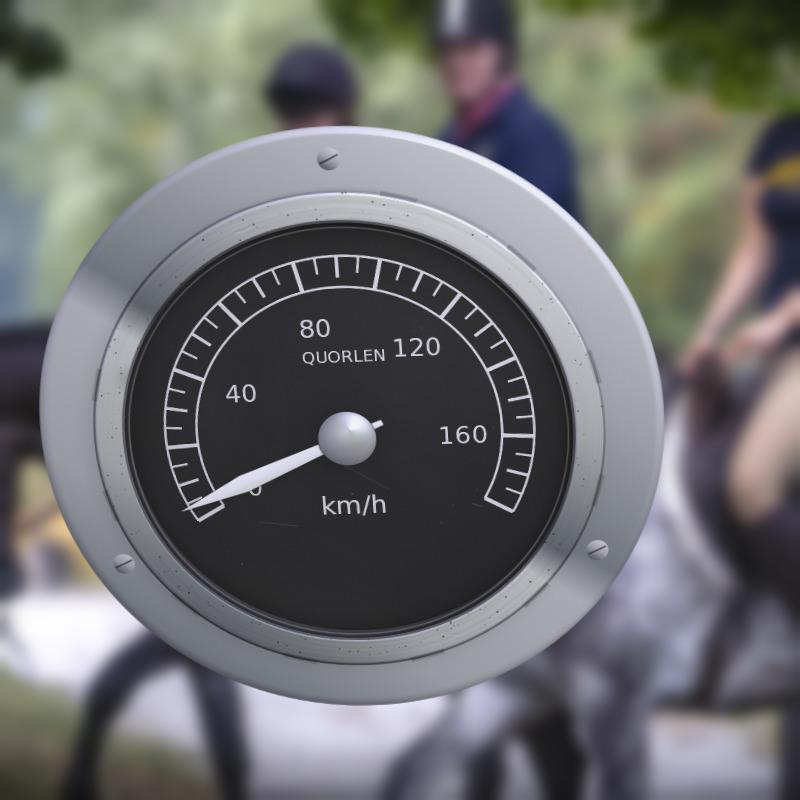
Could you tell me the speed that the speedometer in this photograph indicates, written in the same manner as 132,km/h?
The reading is 5,km/h
